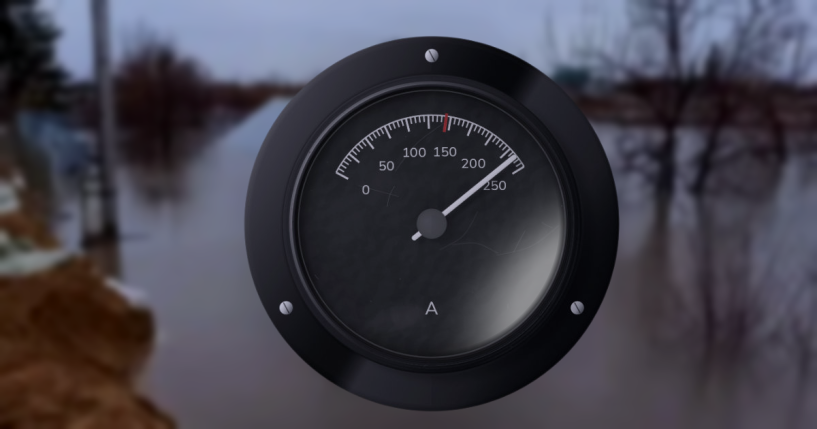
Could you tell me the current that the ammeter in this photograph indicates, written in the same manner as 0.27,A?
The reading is 235,A
